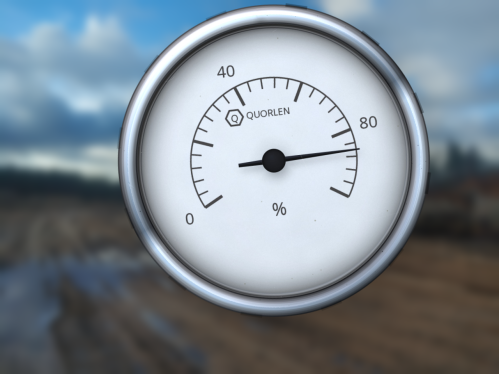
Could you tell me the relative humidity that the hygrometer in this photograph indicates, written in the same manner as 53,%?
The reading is 86,%
